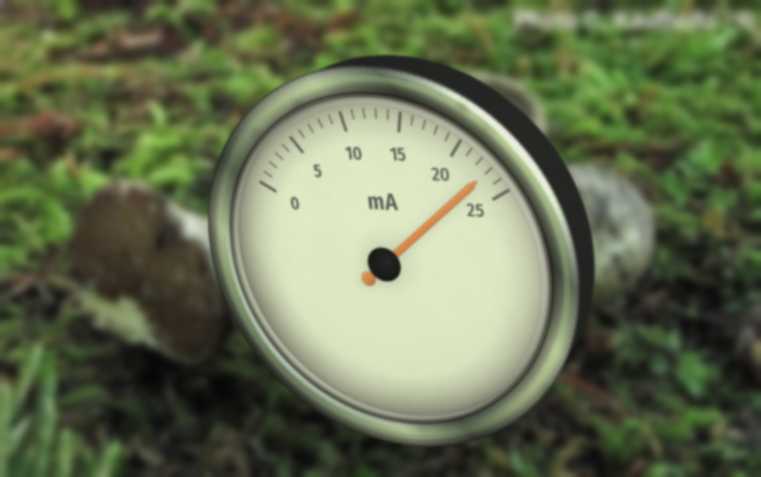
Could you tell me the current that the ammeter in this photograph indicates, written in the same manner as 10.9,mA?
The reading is 23,mA
